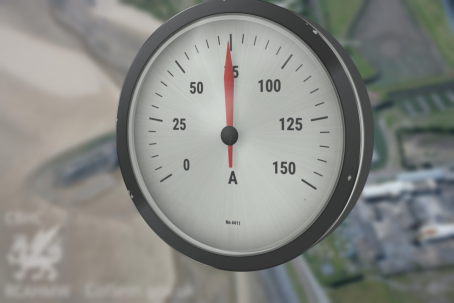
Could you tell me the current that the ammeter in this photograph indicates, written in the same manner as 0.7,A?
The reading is 75,A
